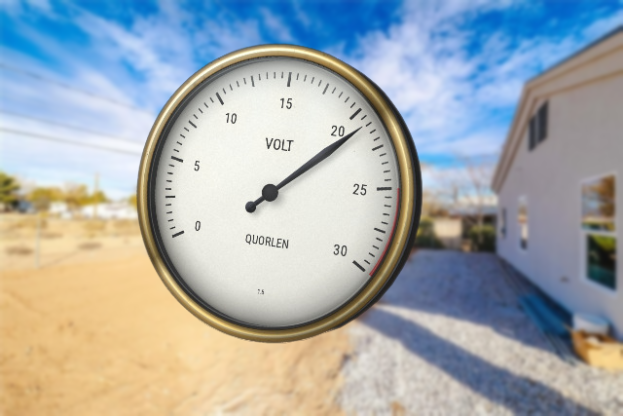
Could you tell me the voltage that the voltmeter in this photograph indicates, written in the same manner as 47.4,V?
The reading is 21,V
